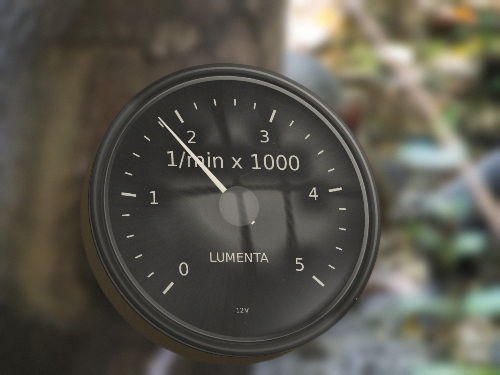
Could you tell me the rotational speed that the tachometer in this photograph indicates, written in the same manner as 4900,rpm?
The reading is 1800,rpm
